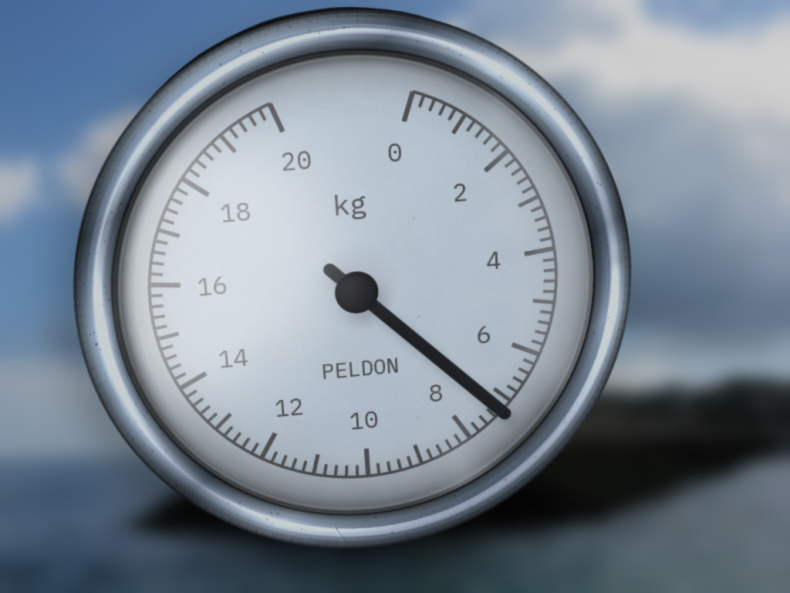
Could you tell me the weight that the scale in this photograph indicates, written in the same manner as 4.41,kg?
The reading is 7.2,kg
